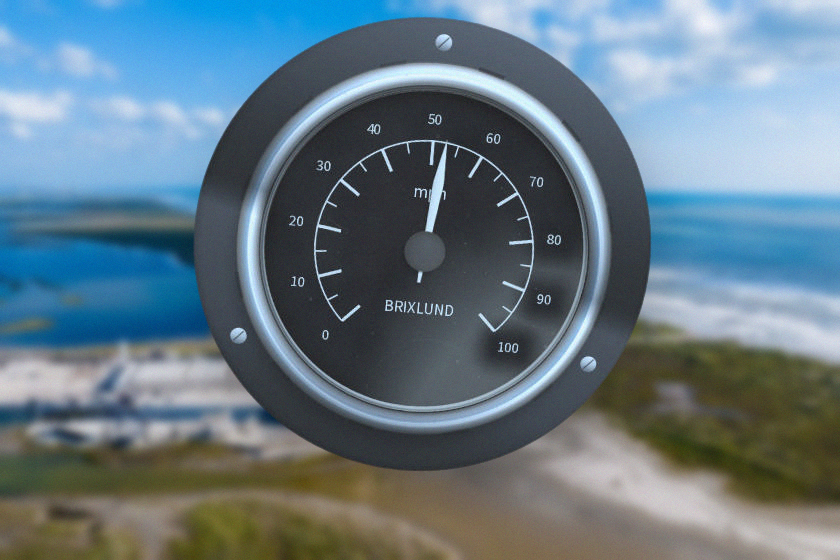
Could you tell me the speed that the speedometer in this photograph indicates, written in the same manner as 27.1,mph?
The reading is 52.5,mph
